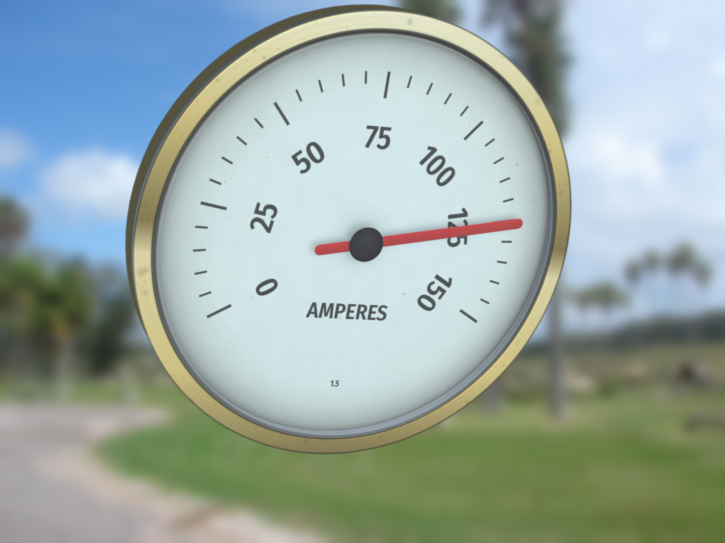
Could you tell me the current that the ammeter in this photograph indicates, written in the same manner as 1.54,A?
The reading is 125,A
